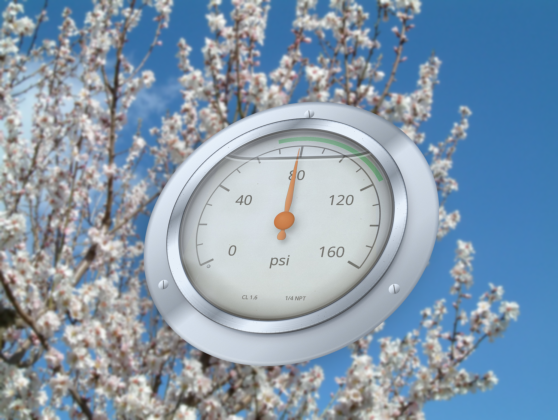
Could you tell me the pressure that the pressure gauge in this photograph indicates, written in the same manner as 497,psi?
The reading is 80,psi
